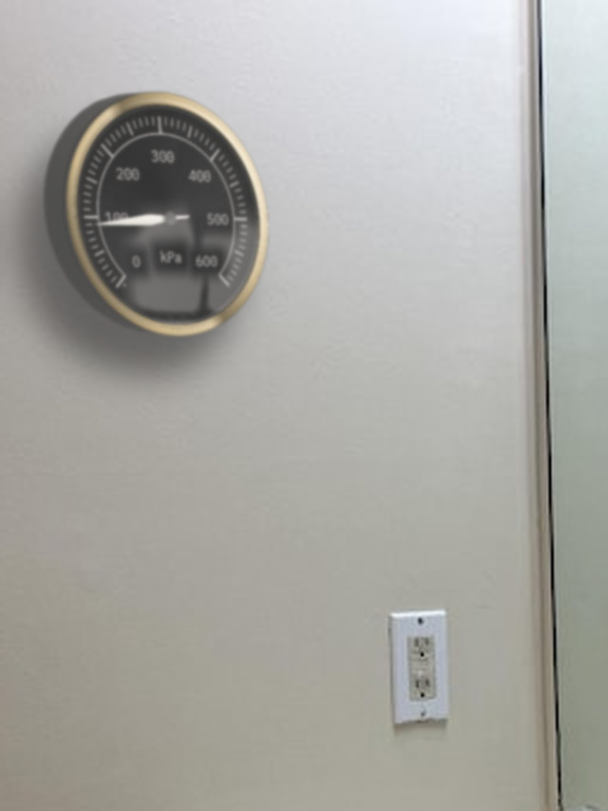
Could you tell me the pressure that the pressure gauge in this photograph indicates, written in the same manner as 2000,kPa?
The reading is 90,kPa
